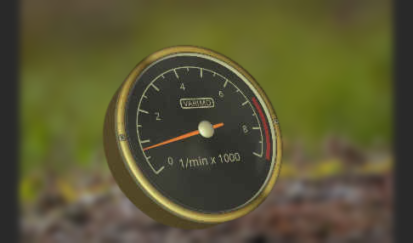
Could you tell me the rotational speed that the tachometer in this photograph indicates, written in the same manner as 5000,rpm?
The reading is 750,rpm
